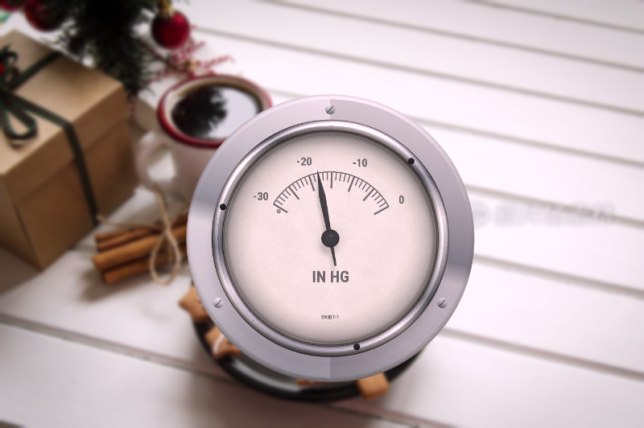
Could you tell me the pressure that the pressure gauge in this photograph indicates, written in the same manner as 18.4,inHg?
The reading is -18,inHg
